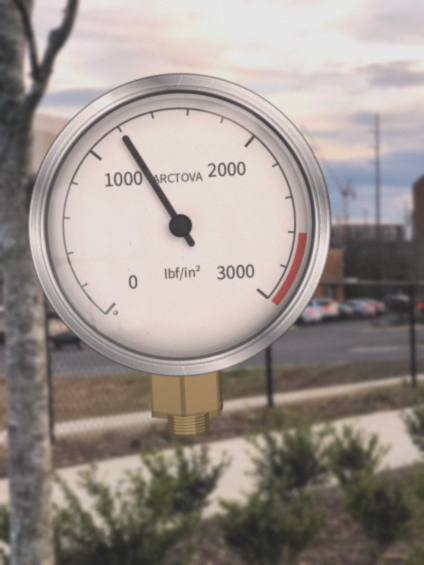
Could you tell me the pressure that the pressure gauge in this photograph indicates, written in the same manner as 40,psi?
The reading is 1200,psi
